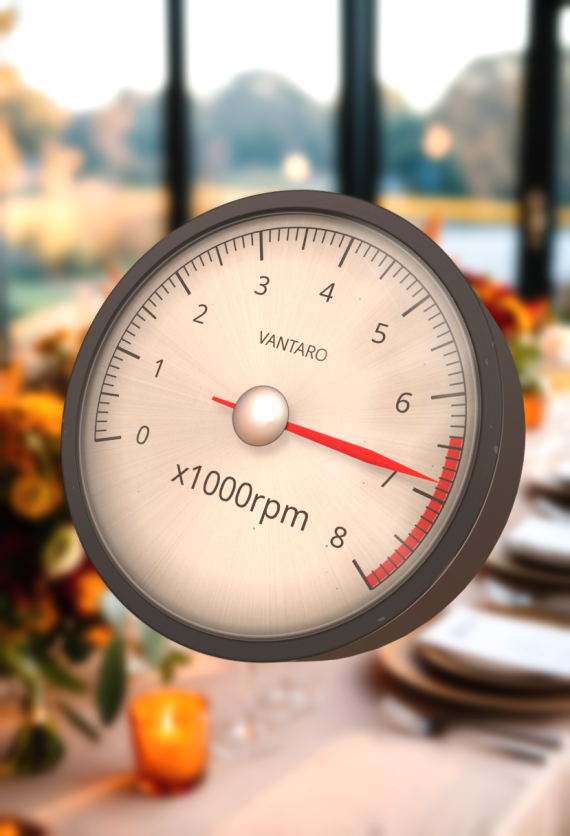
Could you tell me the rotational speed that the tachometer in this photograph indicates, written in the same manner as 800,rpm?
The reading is 6850,rpm
